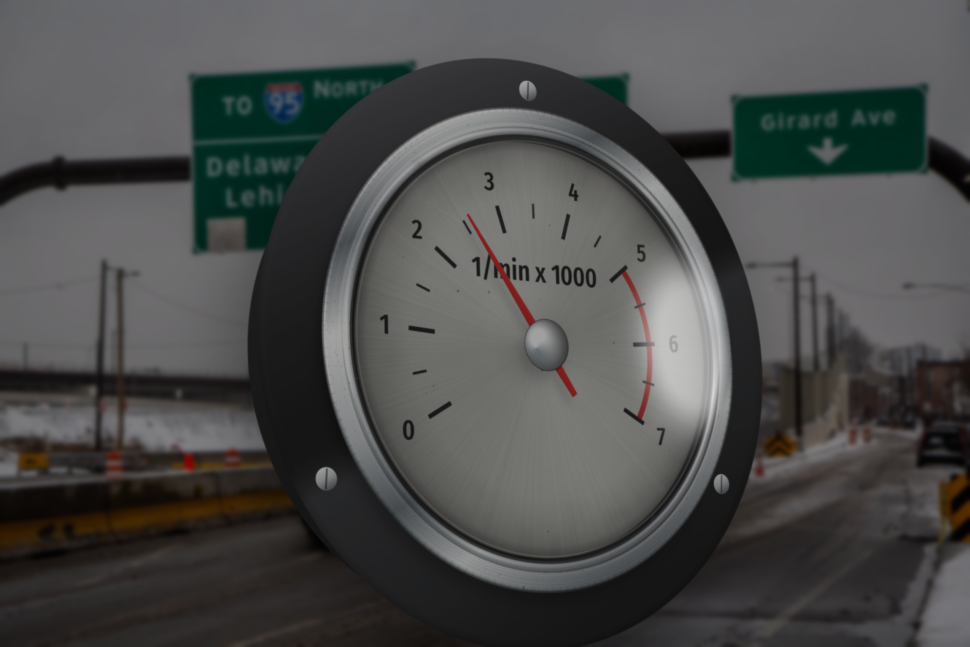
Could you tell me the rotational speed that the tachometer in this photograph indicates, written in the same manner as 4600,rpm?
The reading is 2500,rpm
